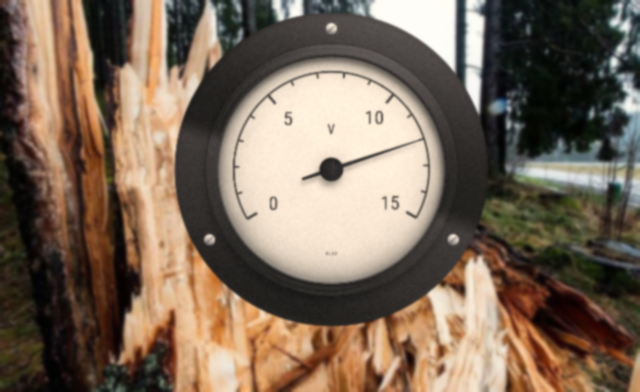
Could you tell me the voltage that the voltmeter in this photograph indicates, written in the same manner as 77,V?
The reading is 12,V
